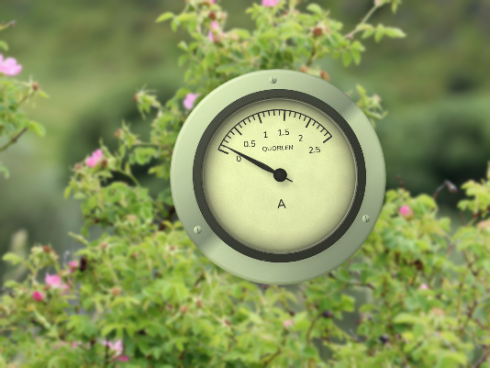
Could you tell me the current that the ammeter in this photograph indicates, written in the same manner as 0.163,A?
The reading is 0.1,A
